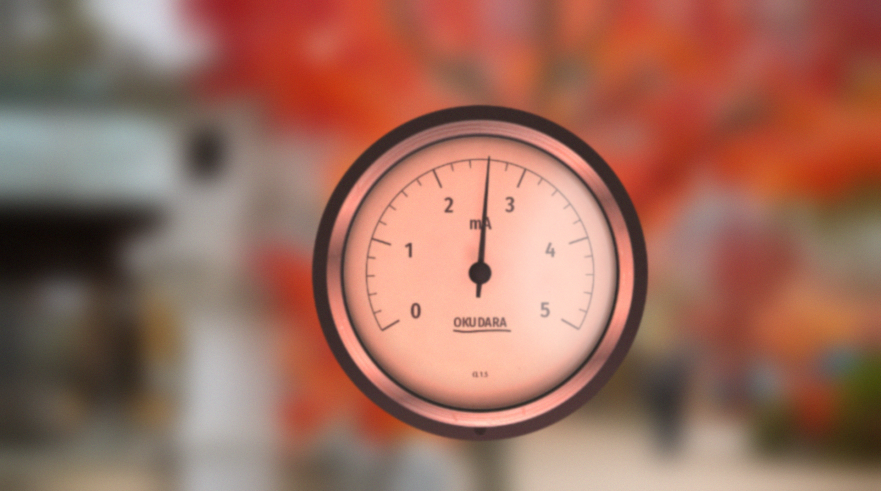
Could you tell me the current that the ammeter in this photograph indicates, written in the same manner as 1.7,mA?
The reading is 2.6,mA
